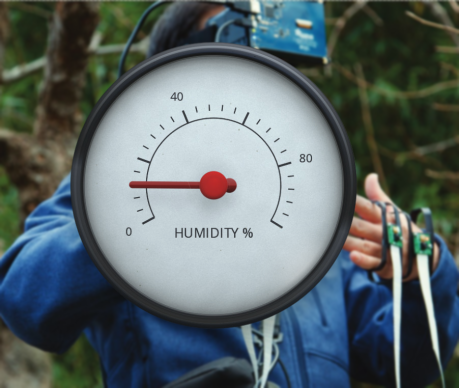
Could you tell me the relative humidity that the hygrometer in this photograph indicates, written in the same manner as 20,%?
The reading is 12,%
